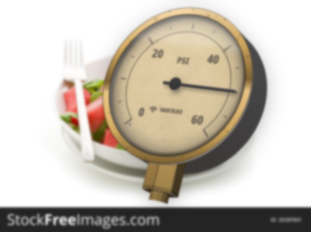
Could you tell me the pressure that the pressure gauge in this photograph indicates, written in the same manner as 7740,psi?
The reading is 50,psi
